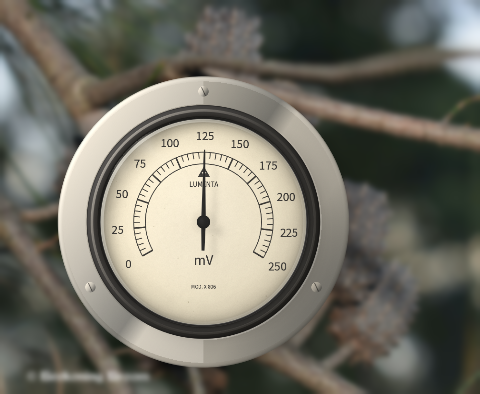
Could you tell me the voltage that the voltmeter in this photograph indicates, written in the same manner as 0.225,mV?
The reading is 125,mV
